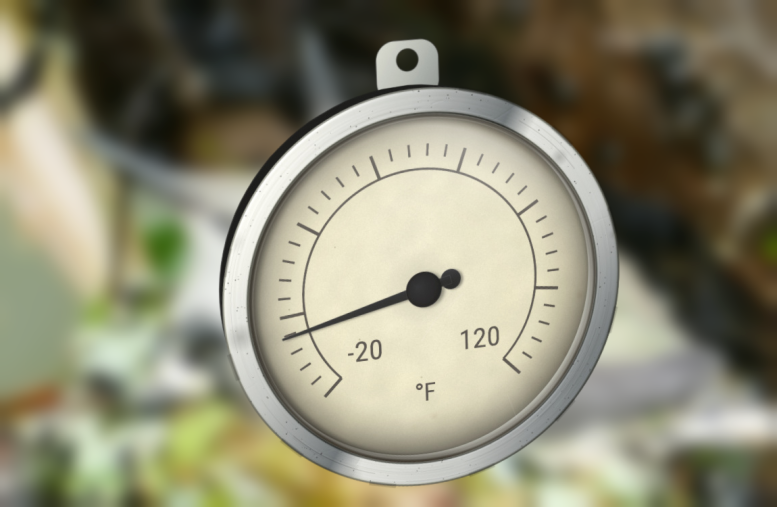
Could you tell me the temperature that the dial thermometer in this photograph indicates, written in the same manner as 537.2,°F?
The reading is -4,°F
